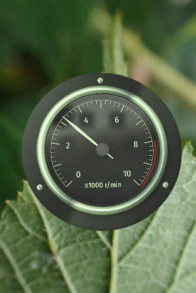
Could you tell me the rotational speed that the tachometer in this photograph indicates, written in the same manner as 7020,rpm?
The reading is 3200,rpm
